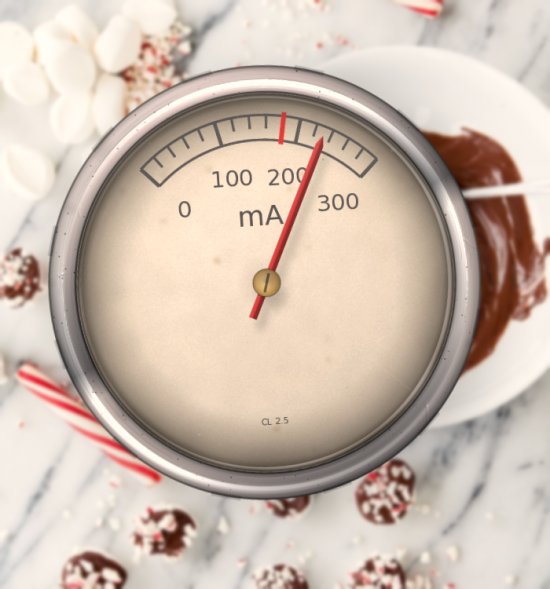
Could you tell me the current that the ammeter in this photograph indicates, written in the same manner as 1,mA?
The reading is 230,mA
